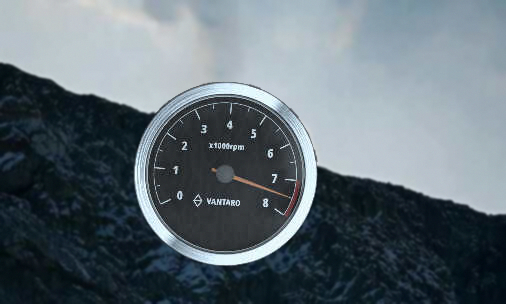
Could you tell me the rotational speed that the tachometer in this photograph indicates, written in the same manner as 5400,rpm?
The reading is 7500,rpm
